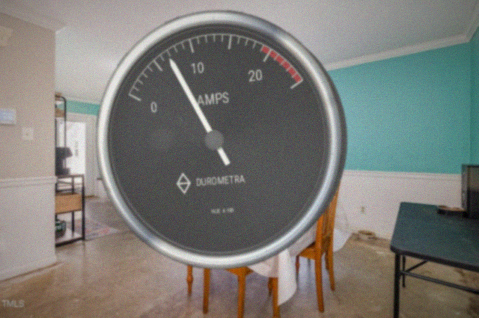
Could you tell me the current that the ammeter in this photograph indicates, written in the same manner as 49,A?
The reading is 7,A
